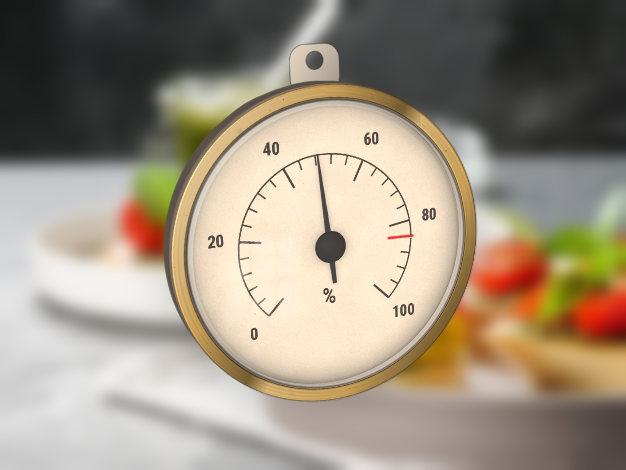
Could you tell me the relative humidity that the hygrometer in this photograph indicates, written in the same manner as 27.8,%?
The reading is 48,%
